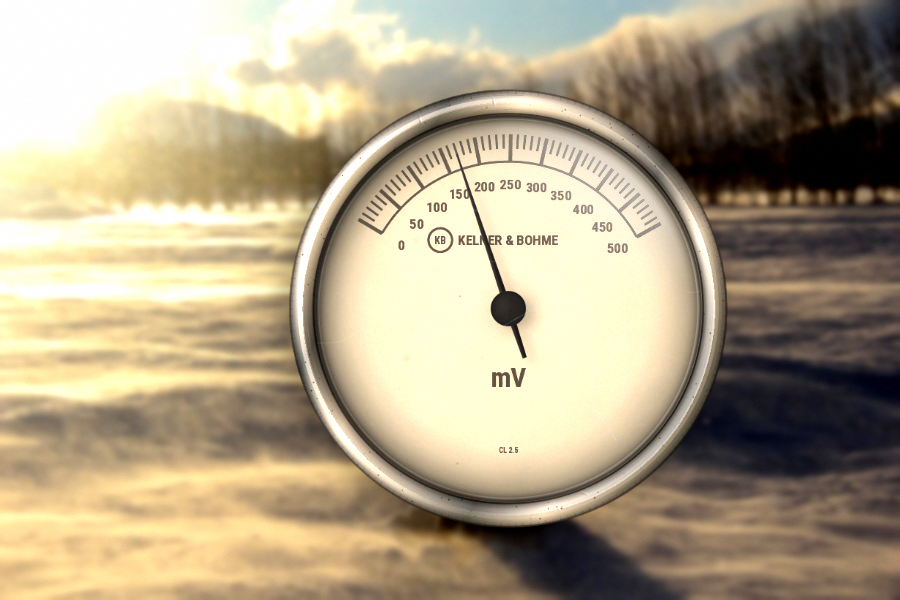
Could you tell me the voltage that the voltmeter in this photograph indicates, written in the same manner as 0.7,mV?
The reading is 170,mV
